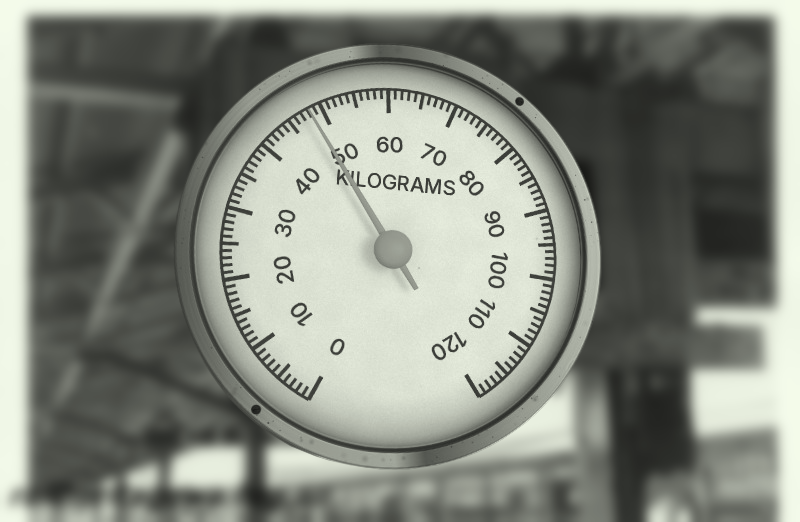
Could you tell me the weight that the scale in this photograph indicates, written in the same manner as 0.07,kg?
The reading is 48,kg
